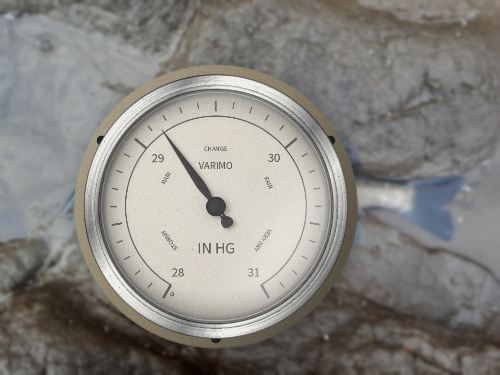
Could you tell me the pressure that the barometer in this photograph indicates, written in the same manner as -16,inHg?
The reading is 29.15,inHg
